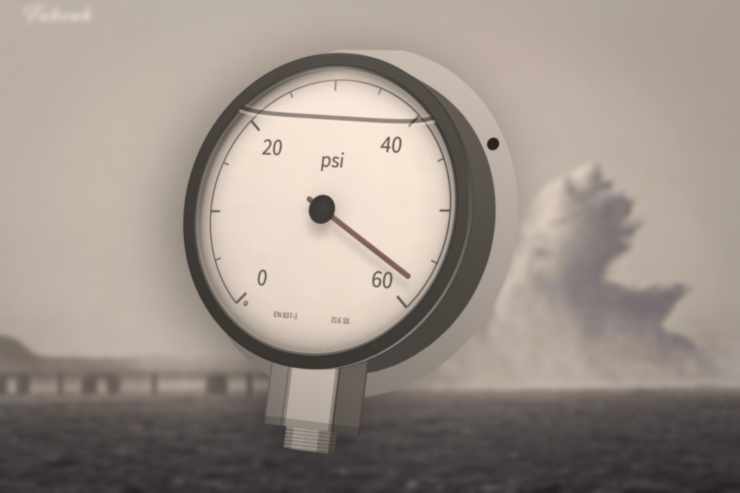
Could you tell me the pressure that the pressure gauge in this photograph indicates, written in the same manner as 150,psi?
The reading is 57.5,psi
